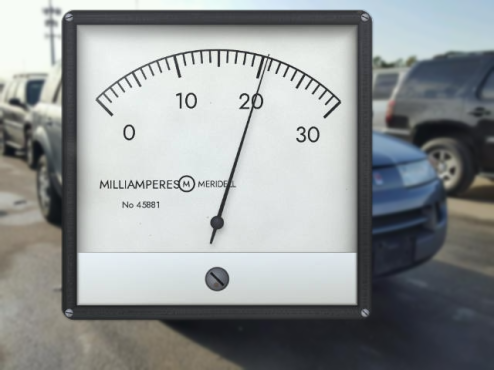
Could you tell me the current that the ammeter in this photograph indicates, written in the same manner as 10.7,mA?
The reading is 20.5,mA
